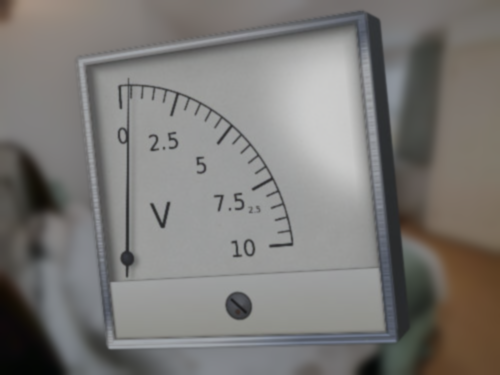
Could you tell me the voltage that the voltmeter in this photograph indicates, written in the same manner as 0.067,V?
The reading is 0.5,V
